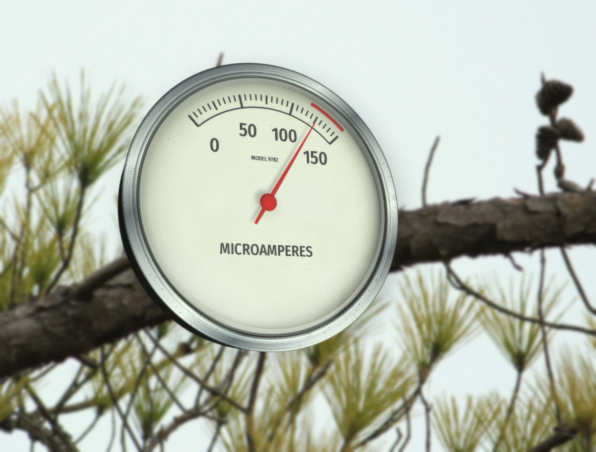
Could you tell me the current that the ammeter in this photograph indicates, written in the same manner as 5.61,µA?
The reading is 125,µA
